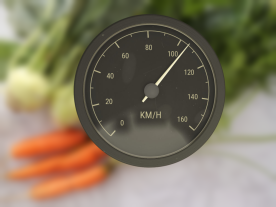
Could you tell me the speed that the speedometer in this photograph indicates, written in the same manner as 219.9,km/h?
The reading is 105,km/h
